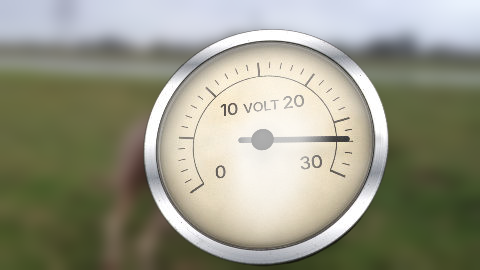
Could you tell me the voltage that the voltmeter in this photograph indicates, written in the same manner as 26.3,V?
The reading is 27,V
